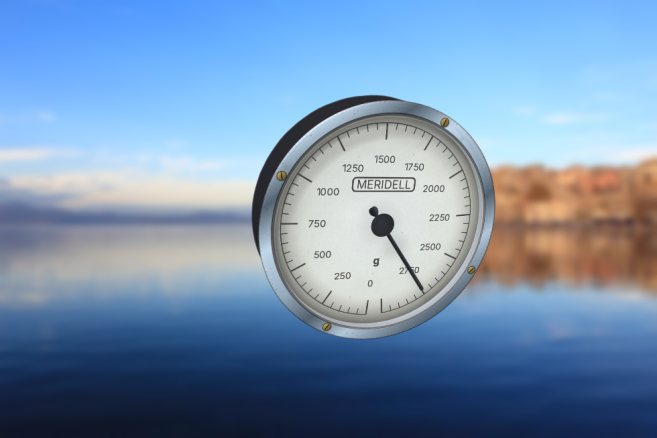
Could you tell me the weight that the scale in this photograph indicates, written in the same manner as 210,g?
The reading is 2750,g
